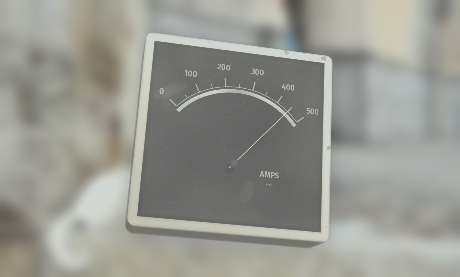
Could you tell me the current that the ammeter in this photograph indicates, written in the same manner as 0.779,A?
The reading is 450,A
